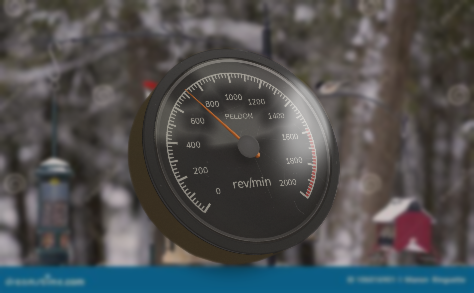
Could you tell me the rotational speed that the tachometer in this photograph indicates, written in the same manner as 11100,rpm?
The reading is 700,rpm
